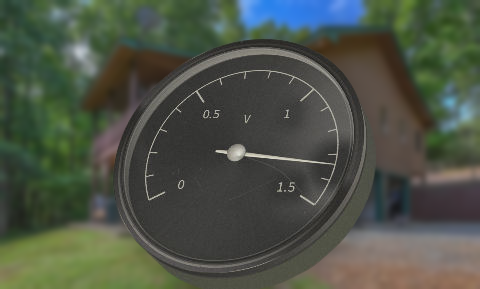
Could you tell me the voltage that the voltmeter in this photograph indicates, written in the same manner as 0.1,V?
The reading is 1.35,V
